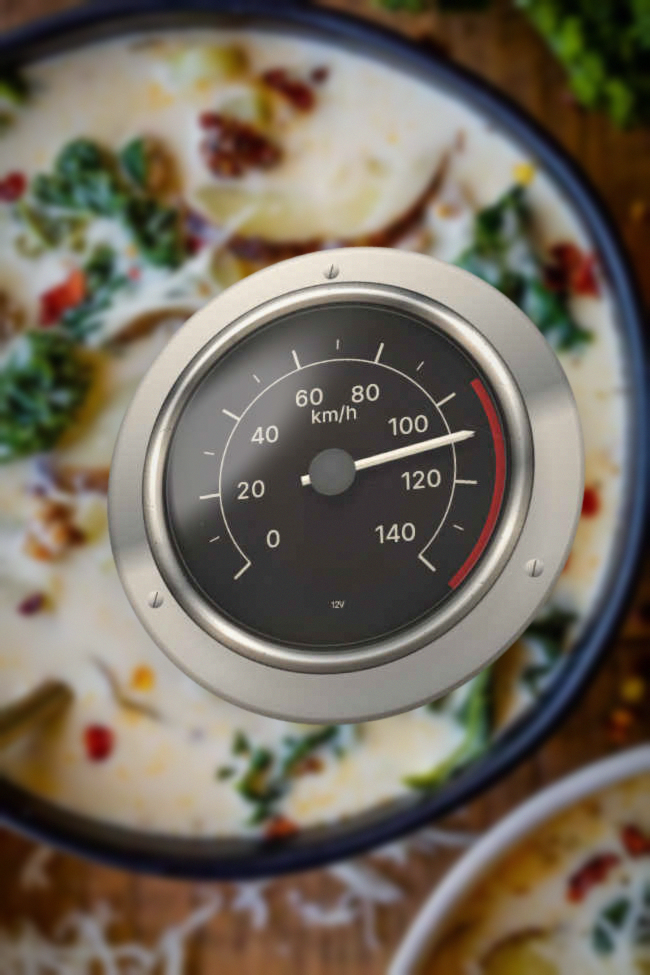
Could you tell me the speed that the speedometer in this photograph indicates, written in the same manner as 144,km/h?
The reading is 110,km/h
